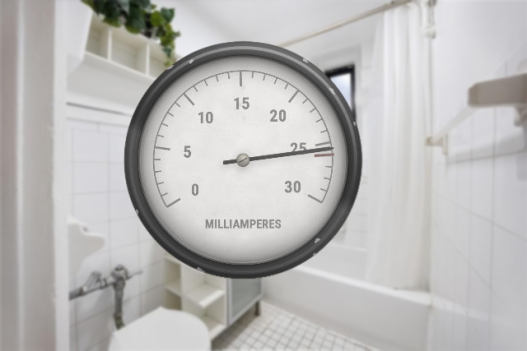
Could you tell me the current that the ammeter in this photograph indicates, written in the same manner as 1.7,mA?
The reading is 25.5,mA
